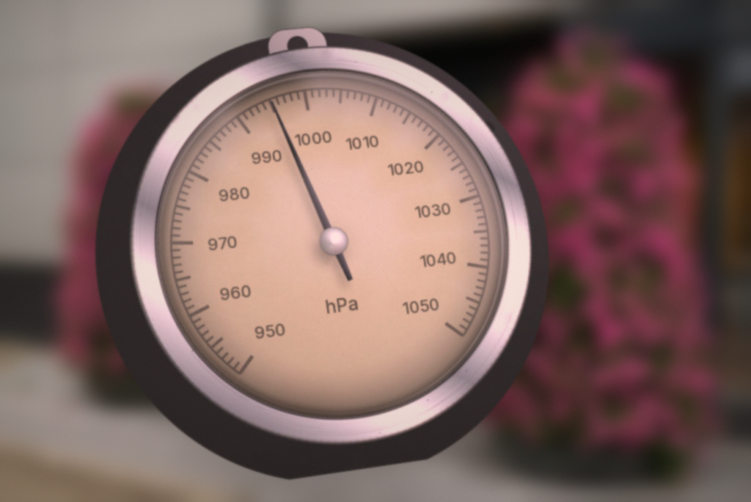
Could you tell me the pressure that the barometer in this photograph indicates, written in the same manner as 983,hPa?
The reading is 995,hPa
